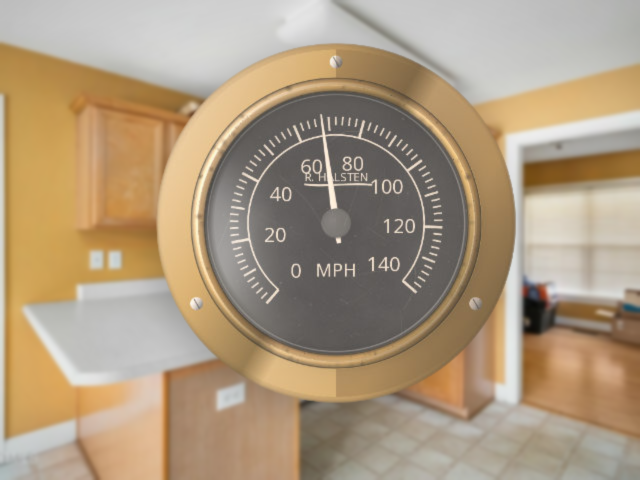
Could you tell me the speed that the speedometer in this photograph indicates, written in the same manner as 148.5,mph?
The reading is 68,mph
